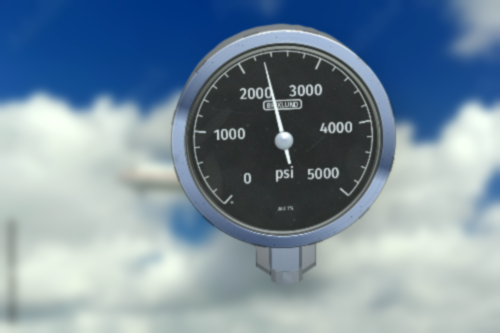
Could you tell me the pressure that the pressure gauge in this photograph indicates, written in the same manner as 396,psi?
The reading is 2300,psi
